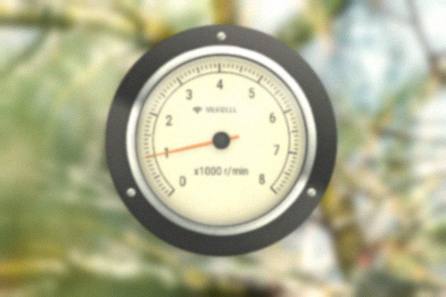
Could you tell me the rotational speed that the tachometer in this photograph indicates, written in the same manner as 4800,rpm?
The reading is 1000,rpm
